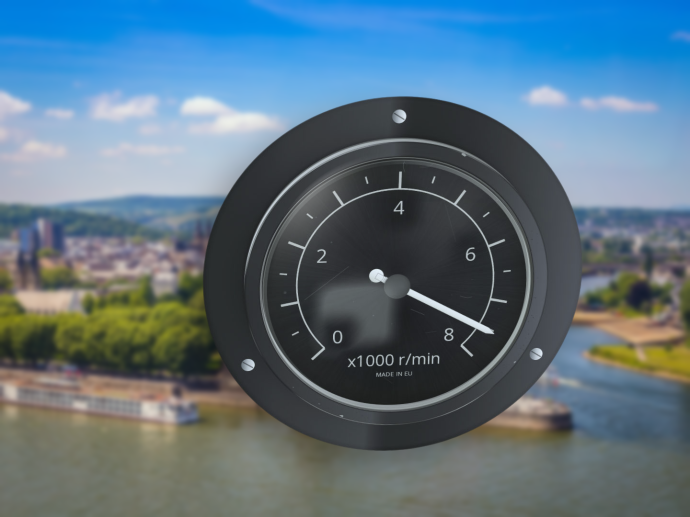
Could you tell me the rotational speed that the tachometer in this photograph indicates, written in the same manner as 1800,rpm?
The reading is 7500,rpm
